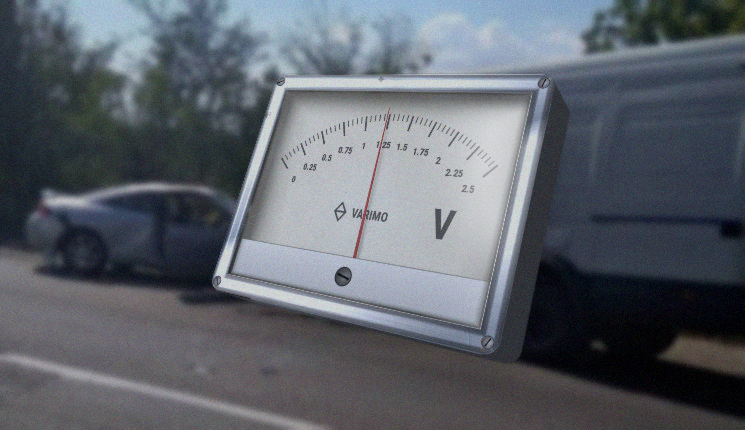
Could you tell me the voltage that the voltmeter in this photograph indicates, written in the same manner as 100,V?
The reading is 1.25,V
